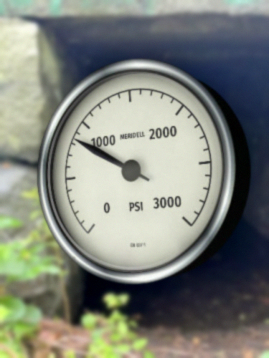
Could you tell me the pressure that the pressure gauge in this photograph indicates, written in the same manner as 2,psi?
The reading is 850,psi
